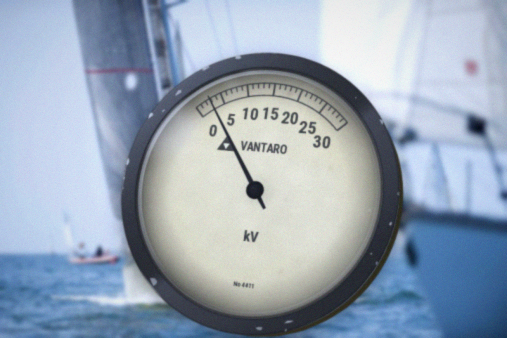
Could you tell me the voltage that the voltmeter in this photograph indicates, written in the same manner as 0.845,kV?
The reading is 3,kV
